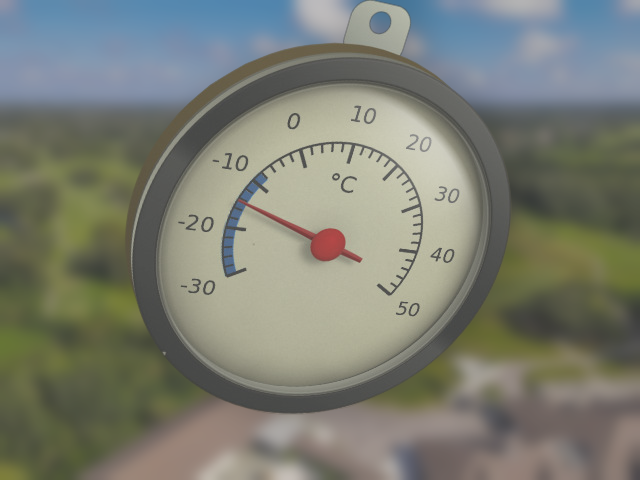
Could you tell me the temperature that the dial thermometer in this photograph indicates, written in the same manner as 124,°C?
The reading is -14,°C
